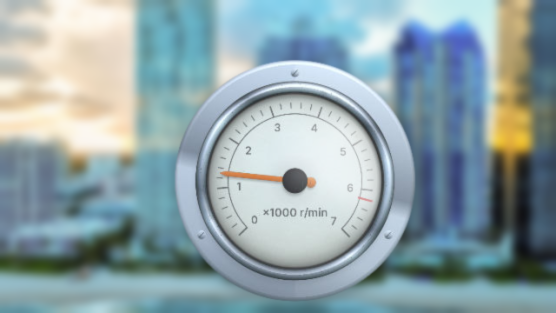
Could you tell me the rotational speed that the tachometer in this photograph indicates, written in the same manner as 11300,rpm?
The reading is 1300,rpm
